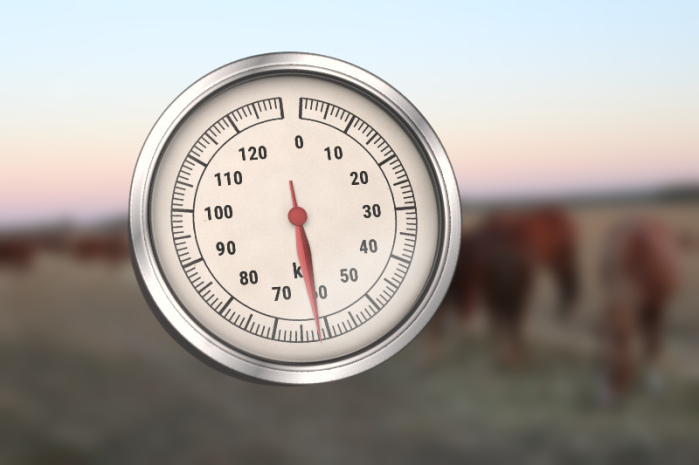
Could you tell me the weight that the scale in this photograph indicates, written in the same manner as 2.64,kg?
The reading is 62,kg
